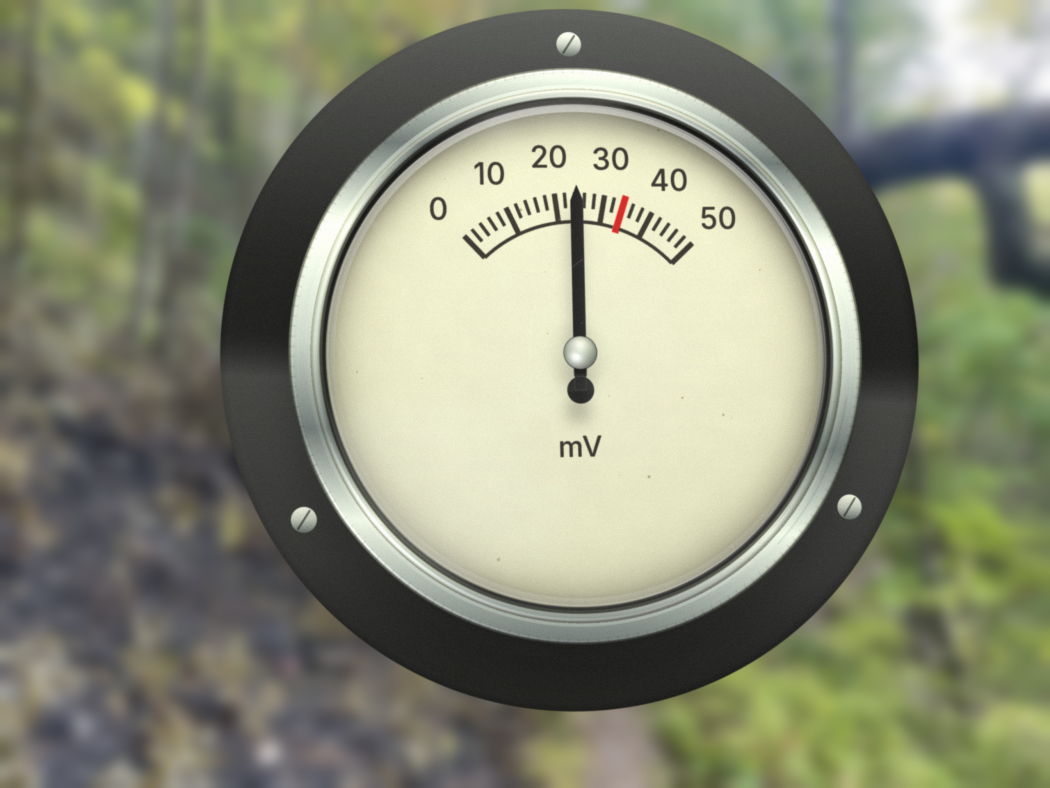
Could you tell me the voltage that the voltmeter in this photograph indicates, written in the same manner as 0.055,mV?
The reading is 24,mV
